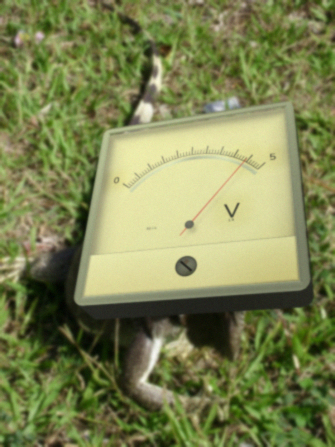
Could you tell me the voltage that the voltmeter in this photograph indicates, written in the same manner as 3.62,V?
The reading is 4.5,V
